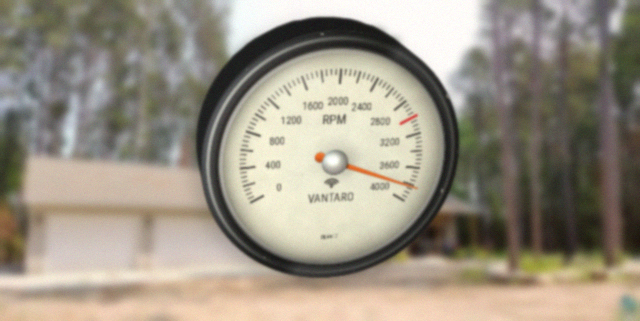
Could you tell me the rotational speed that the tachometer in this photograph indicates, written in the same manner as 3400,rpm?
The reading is 3800,rpm
